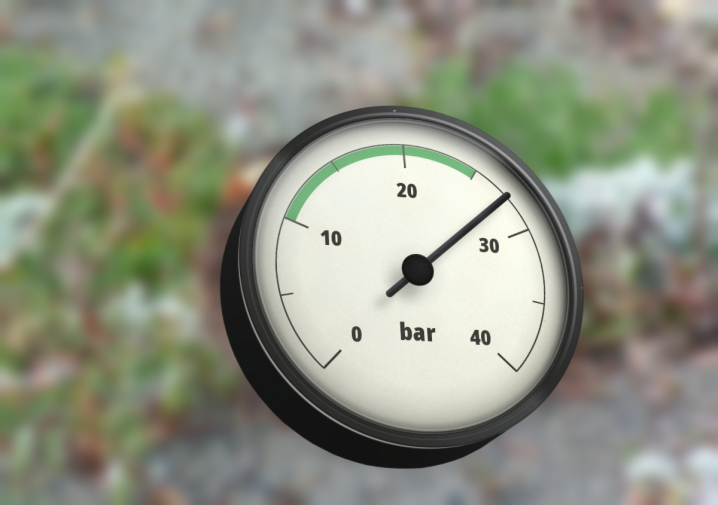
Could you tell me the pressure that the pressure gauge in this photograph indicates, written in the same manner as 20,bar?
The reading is 27.5,bar
